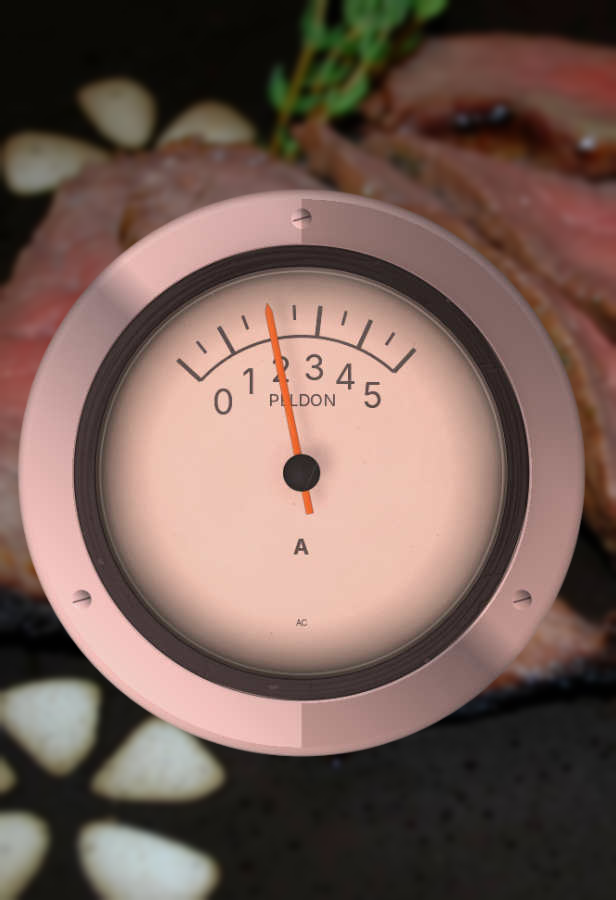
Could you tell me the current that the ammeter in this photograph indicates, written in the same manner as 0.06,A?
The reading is 2,A
